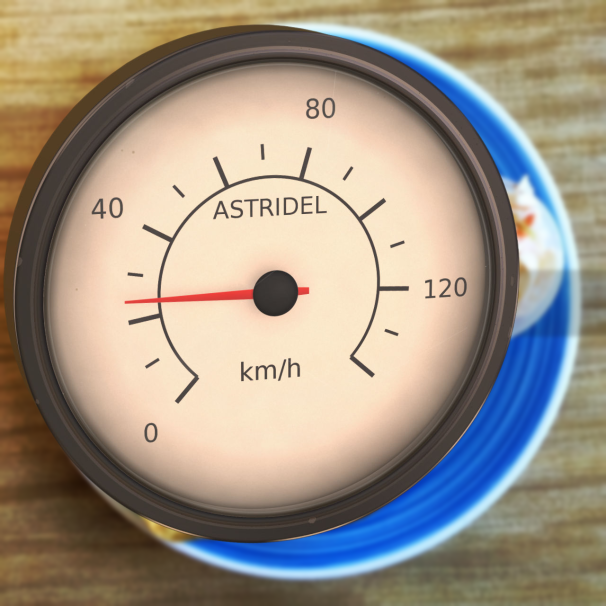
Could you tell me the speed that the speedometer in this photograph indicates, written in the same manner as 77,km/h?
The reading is 25,km/h
